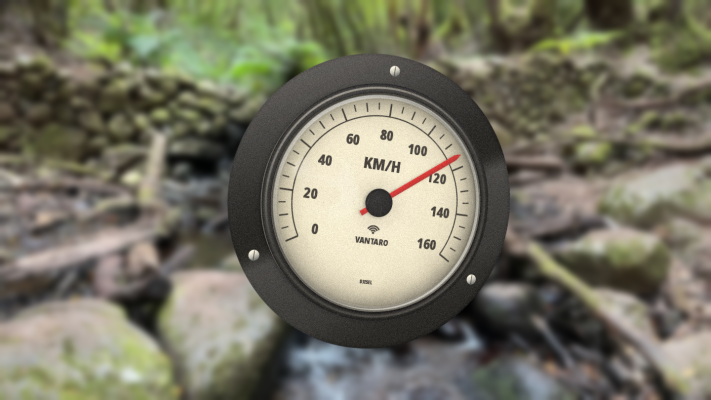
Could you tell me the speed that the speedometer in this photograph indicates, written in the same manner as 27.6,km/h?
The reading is 115,km/h
